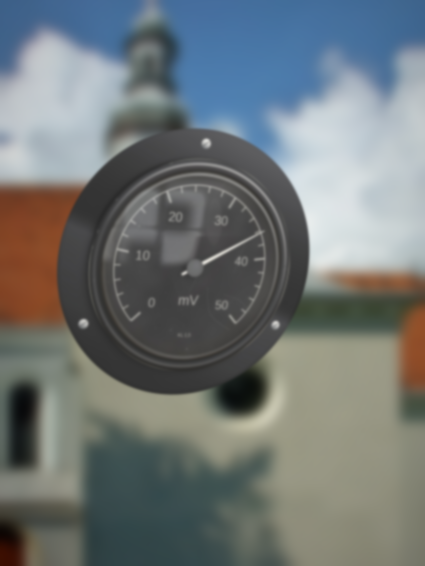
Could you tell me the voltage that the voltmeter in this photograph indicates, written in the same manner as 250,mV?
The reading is 36,mV
